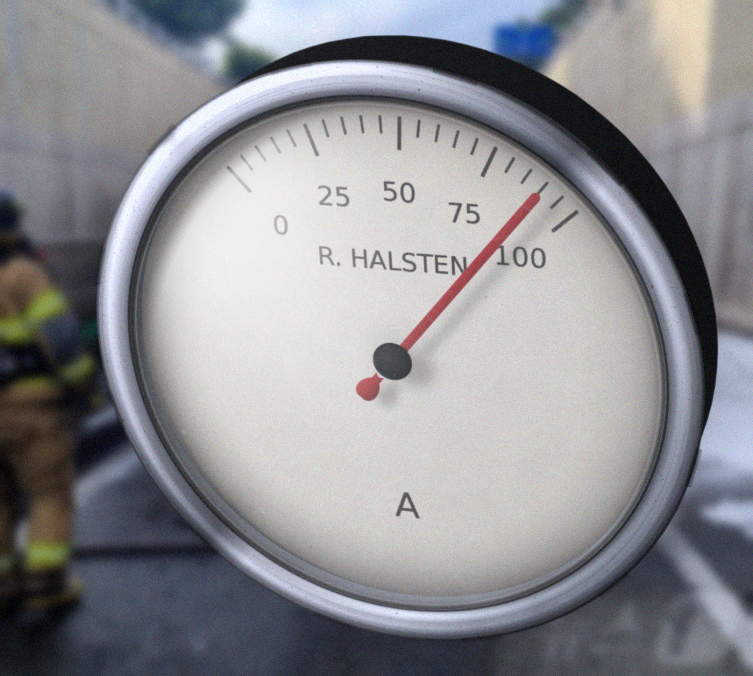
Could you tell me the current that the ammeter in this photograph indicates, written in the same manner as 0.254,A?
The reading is 90,A
